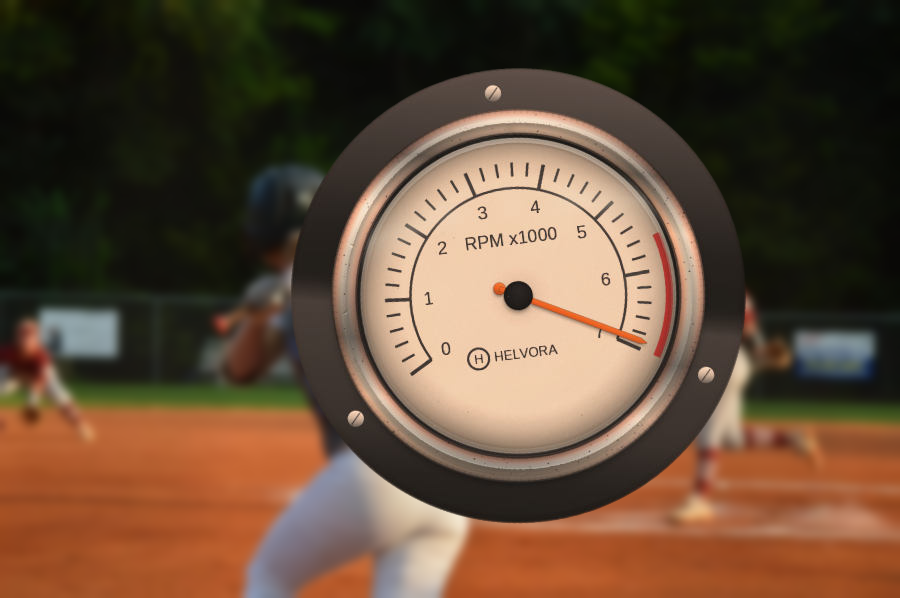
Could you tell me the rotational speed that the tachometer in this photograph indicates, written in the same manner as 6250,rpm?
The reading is 6900,rpm
